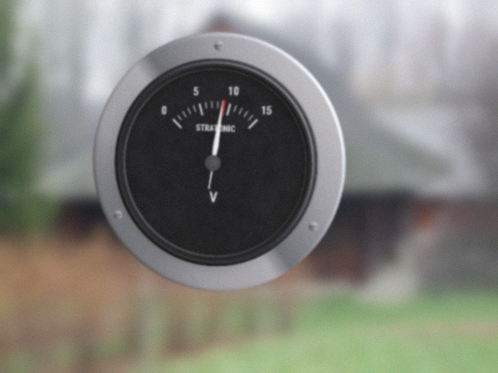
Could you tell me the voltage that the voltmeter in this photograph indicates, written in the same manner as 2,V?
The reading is 9,V
